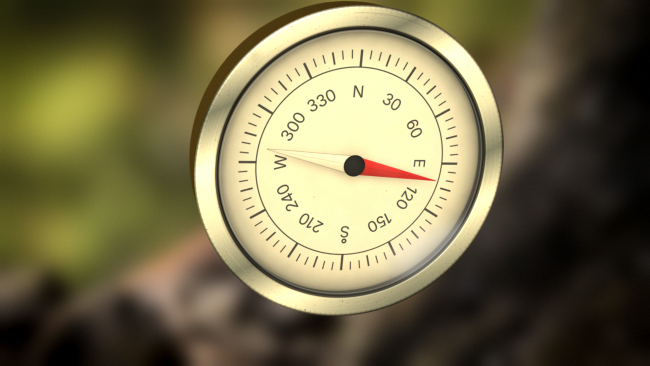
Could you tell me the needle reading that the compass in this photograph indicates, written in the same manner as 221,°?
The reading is 100,°
